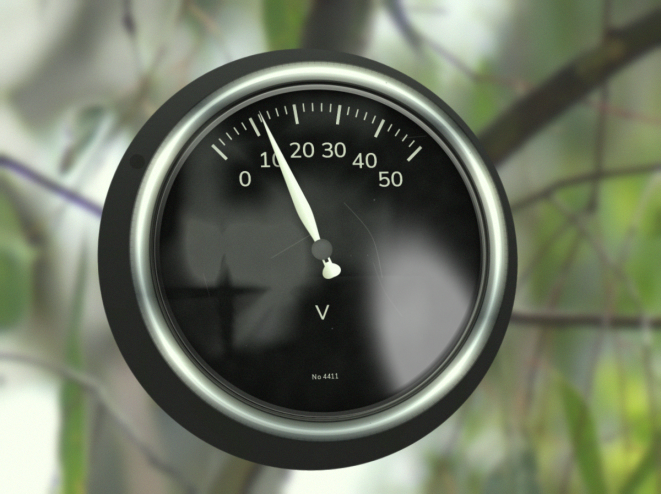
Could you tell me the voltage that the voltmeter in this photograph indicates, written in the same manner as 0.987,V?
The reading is 12,V
